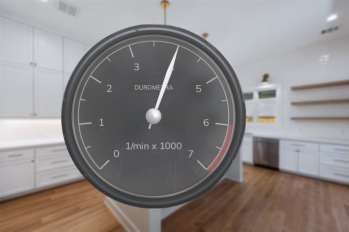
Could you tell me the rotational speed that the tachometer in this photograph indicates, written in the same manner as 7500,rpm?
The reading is 4000,rpm
